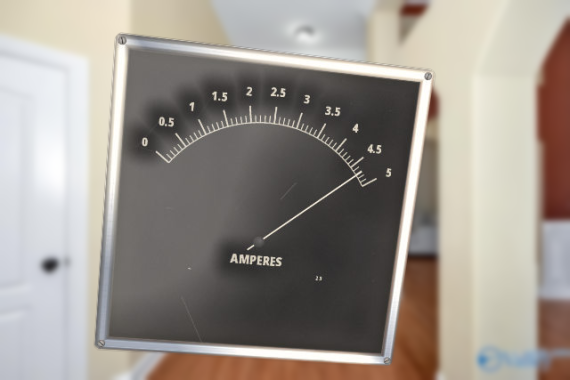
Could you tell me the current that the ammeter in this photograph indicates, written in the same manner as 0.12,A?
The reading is 4.7,A
